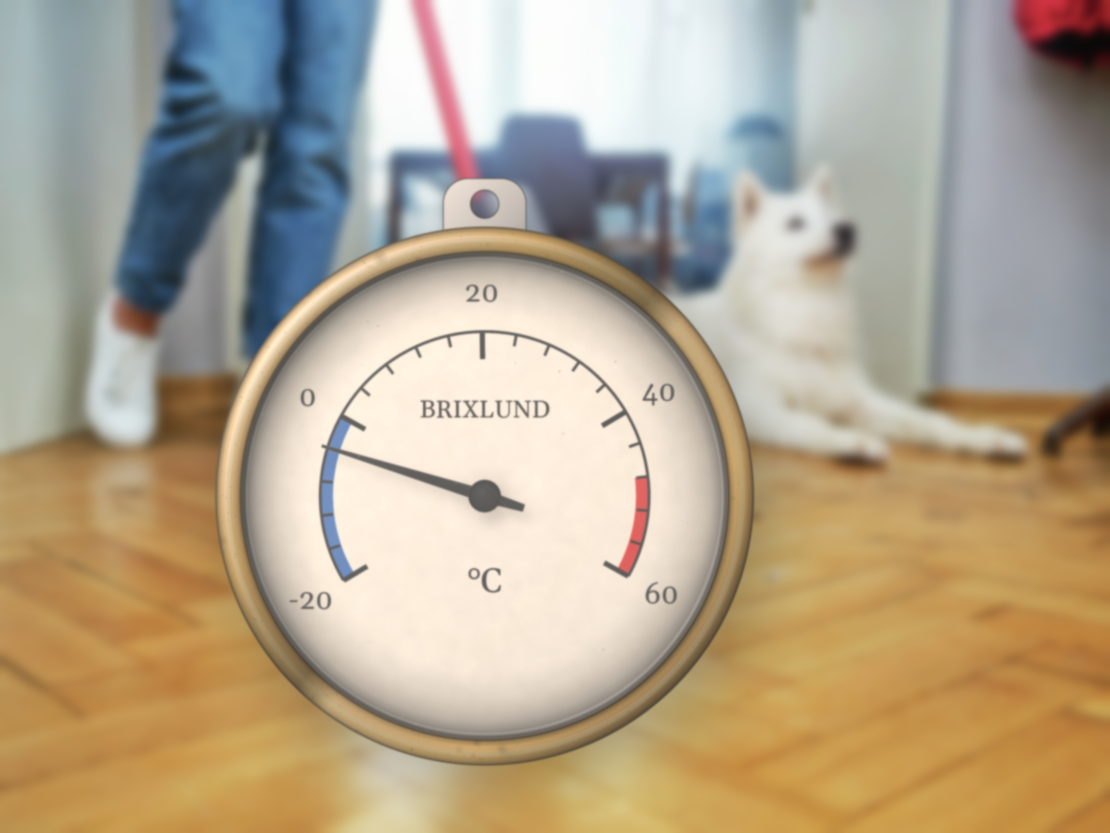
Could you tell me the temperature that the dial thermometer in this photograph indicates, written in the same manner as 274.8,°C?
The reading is -4,°C
